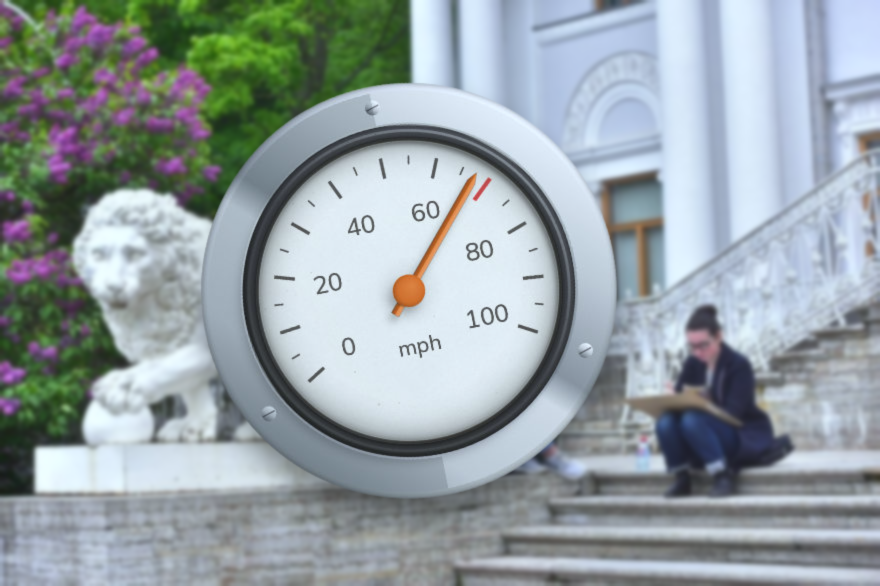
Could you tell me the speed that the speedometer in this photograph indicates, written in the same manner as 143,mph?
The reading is 67.5,mph
